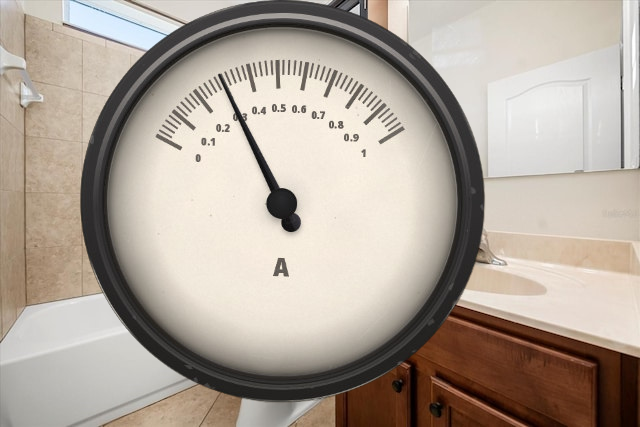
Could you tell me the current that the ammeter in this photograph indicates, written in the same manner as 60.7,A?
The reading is 0.3,A
